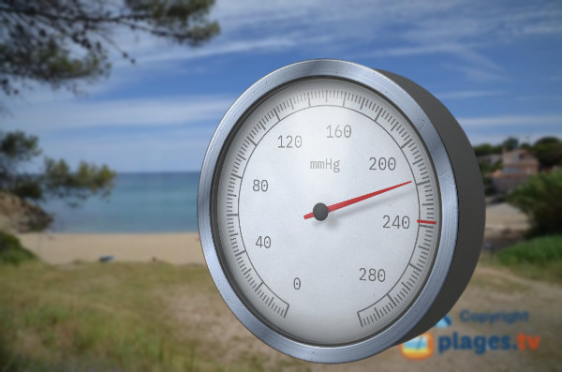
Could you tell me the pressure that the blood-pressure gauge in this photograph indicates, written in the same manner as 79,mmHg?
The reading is 218,mmHg
